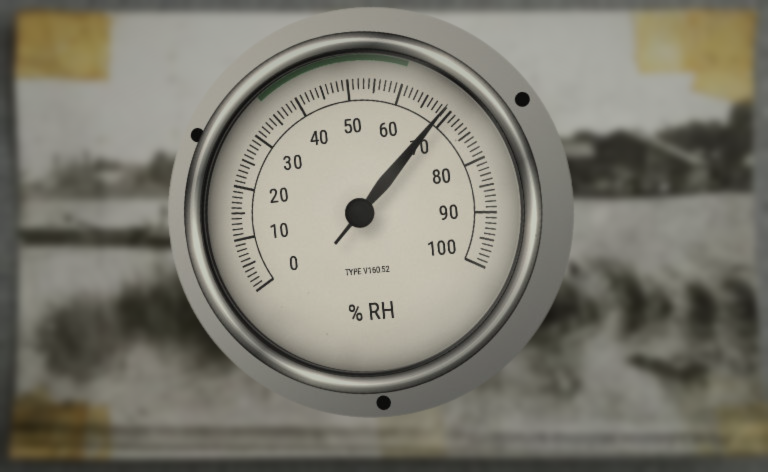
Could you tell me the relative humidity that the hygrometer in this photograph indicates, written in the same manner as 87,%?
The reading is 69,%
